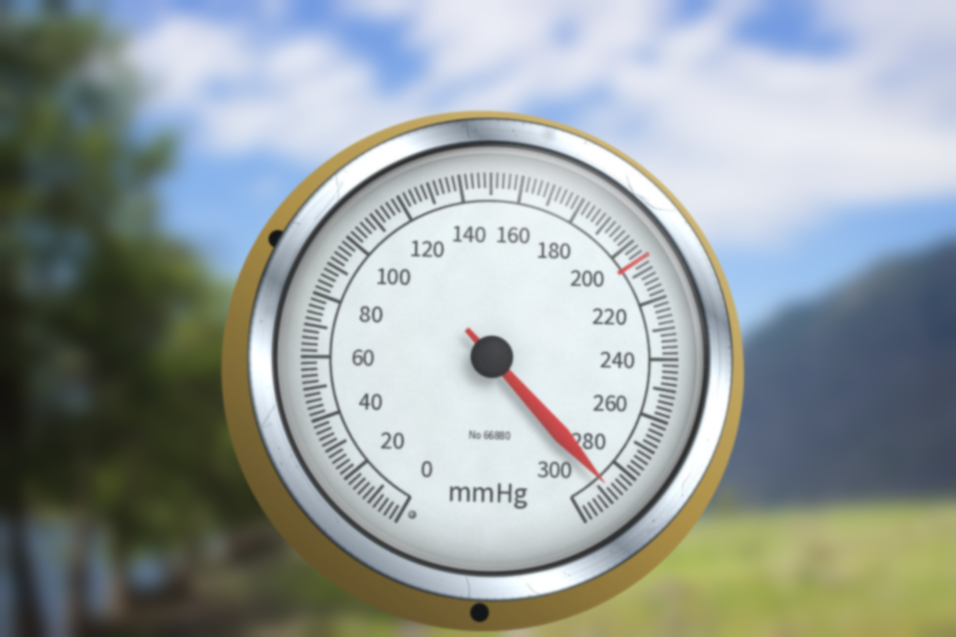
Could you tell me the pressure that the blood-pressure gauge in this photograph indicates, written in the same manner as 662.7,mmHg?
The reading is 288,mmHg
